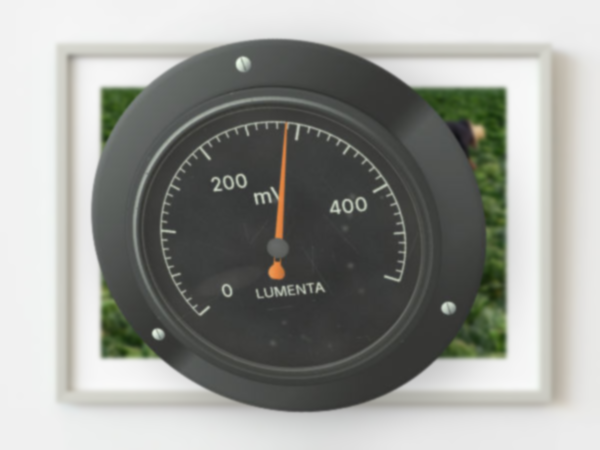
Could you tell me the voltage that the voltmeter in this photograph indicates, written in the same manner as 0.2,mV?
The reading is 290,mV
